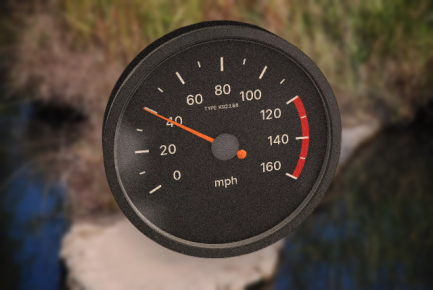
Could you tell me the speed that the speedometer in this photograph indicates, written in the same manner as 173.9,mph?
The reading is 40,mph
